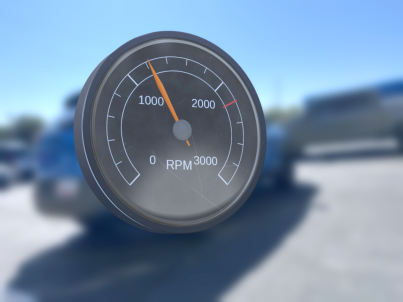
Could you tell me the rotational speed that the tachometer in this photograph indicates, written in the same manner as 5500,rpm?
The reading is 1200,rpm
